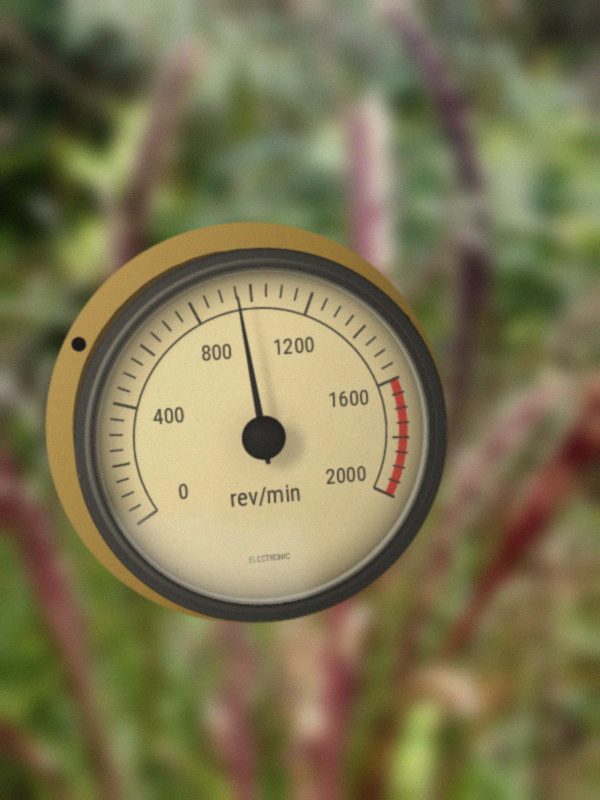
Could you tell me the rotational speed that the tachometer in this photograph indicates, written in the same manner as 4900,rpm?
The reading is 950,rpm
